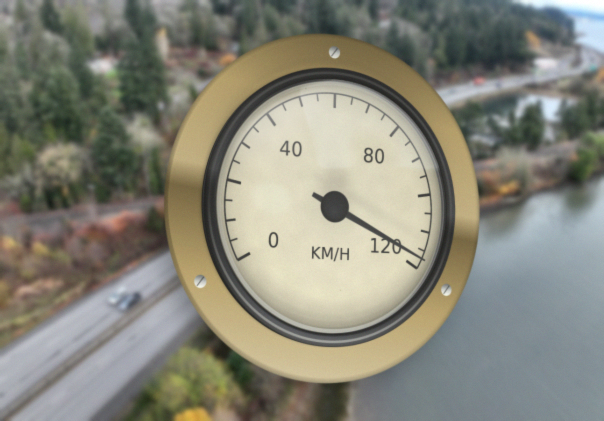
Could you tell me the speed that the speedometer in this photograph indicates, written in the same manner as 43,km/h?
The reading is 117.5,km/h
